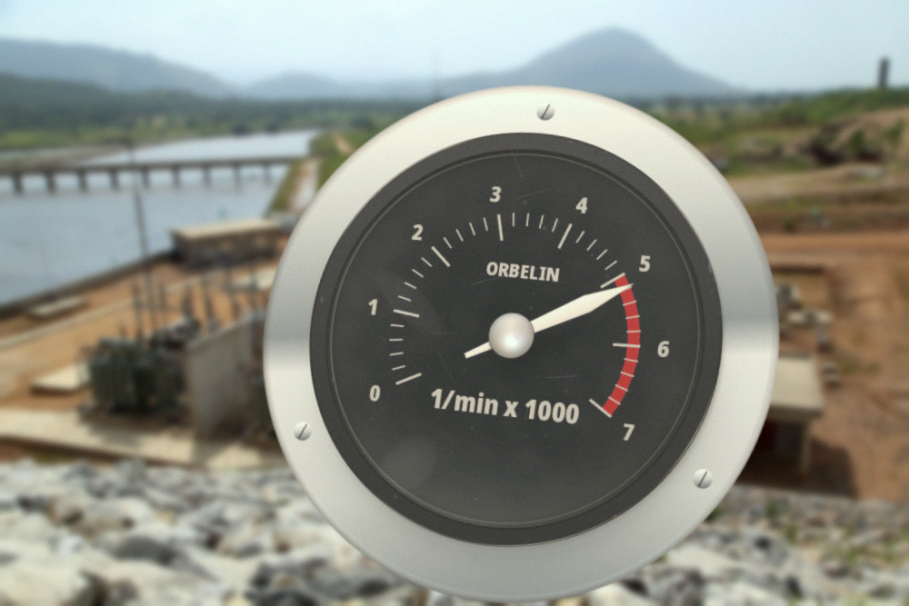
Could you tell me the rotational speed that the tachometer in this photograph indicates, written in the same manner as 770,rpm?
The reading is 5200,rpm
